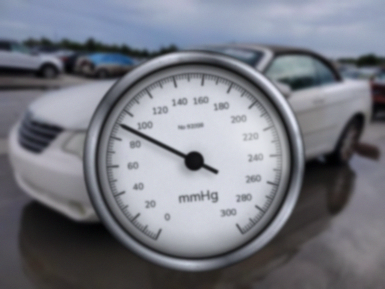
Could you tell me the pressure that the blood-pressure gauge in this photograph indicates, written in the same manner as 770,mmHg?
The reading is 90,mmHg
